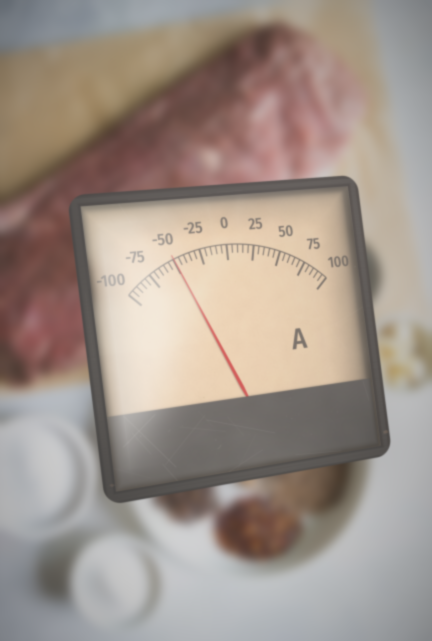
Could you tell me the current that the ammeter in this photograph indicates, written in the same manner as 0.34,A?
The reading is -50,A
